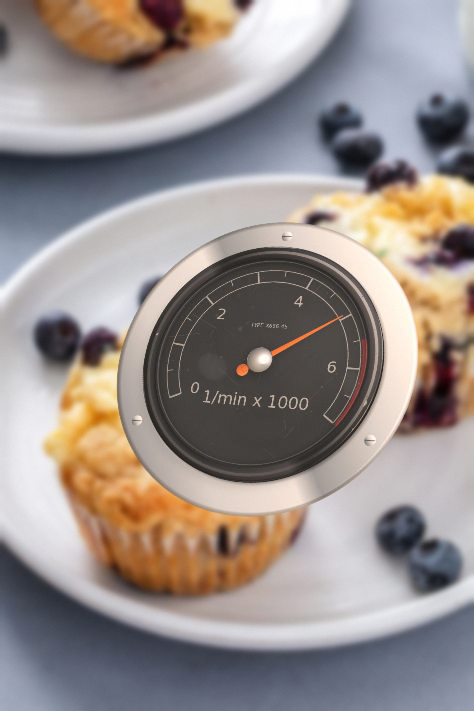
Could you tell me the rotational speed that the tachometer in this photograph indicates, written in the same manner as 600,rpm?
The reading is 5000,rpm
